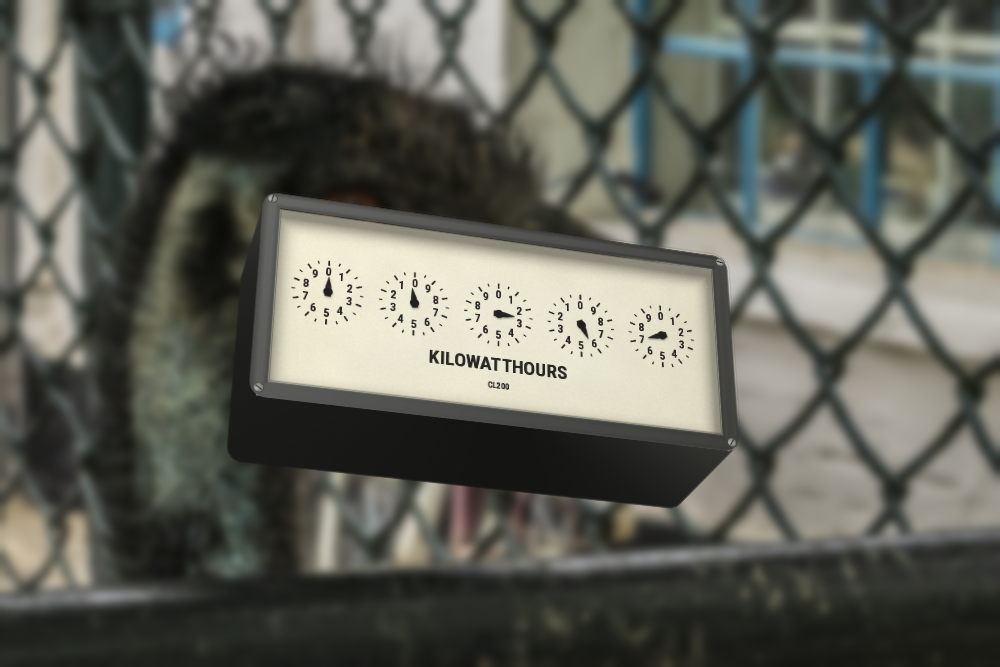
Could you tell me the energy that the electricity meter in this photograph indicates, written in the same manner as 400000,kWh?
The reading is 257,kWh
